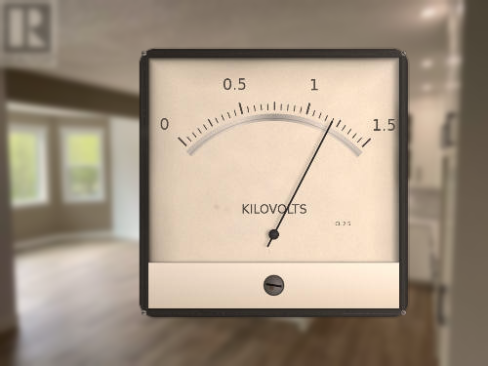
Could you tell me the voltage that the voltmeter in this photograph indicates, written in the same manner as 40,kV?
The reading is 1.2,kV
